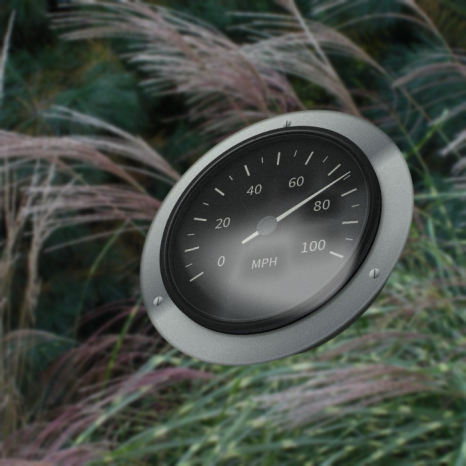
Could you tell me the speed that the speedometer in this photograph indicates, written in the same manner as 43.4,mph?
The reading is 75,mph
